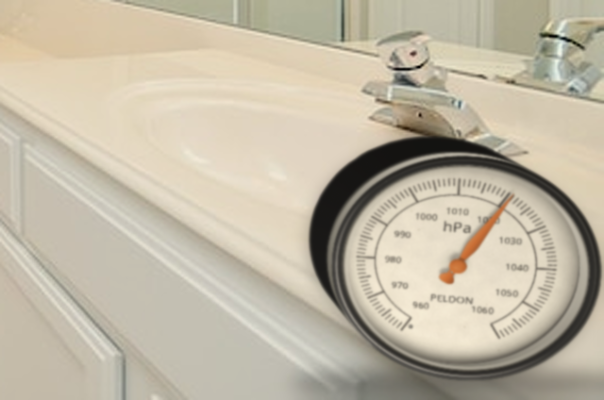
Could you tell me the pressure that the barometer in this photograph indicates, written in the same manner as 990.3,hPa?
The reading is 1020,hPa
